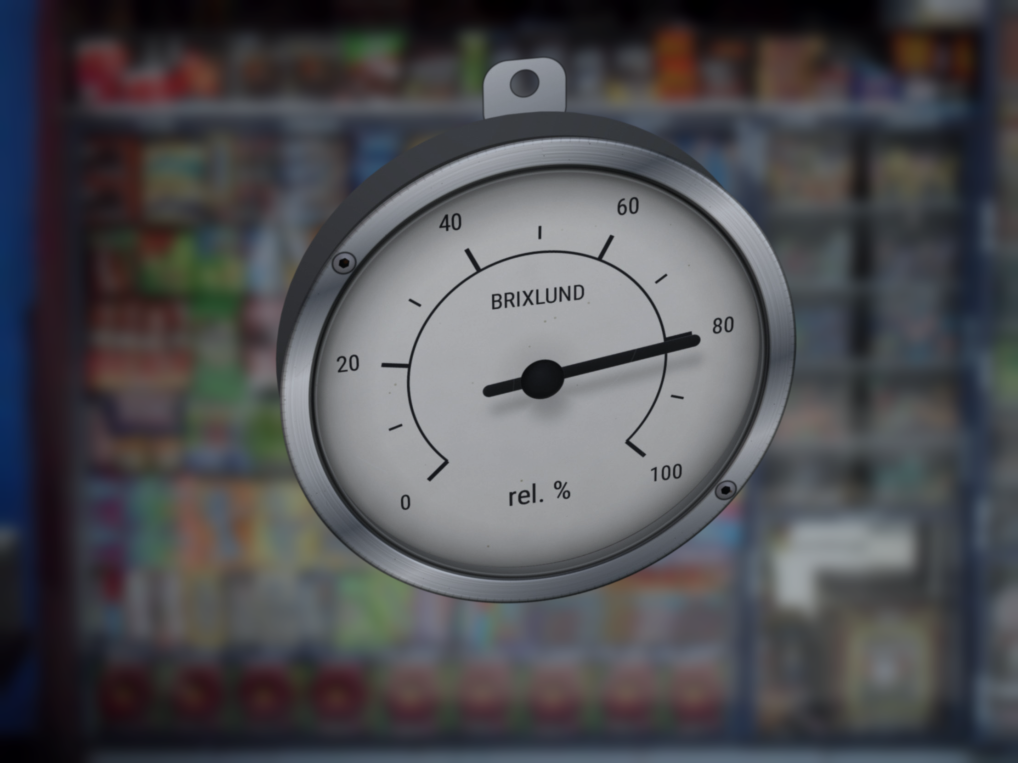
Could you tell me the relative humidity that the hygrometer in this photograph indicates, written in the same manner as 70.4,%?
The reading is 80,%
